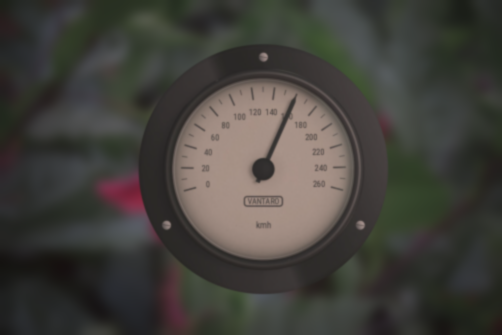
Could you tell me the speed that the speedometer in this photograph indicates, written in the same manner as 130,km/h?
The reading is 160,km/h
